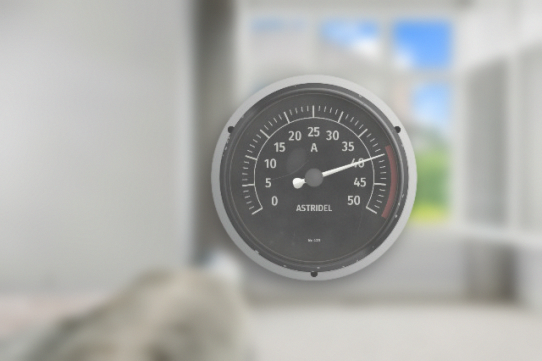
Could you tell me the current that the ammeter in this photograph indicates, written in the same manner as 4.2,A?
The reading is 40,A
